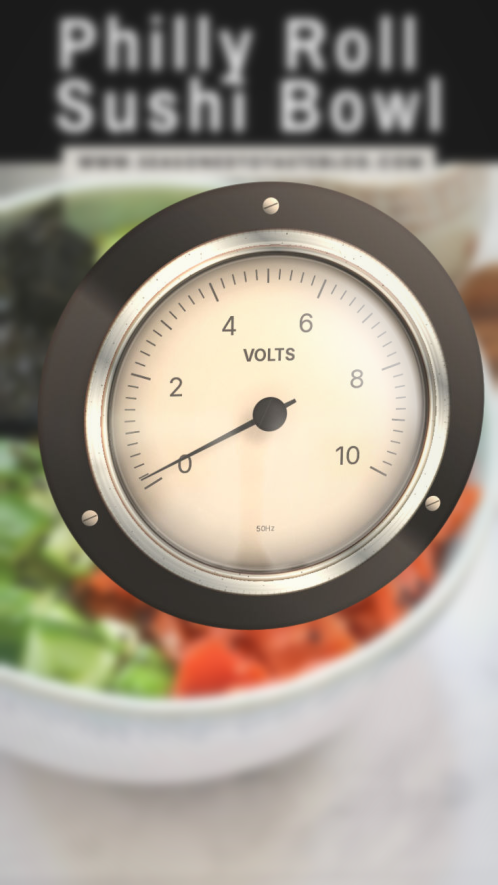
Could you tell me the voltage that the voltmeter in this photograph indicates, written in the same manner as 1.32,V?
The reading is 0.2,V
